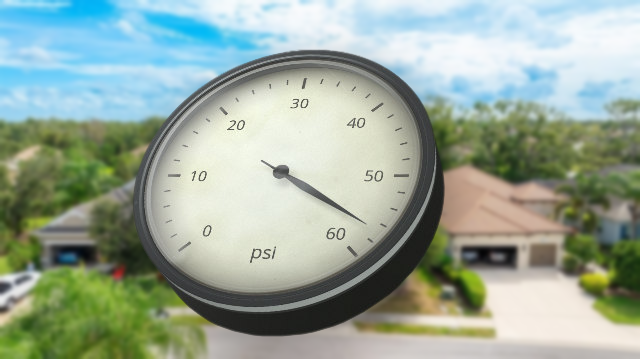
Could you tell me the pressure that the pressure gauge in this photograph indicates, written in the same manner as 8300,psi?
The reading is 57,psi
